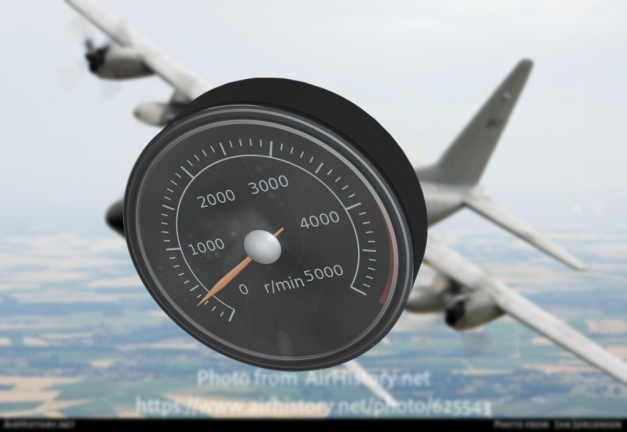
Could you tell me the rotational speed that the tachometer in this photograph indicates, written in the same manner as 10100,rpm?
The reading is 350,rpm
